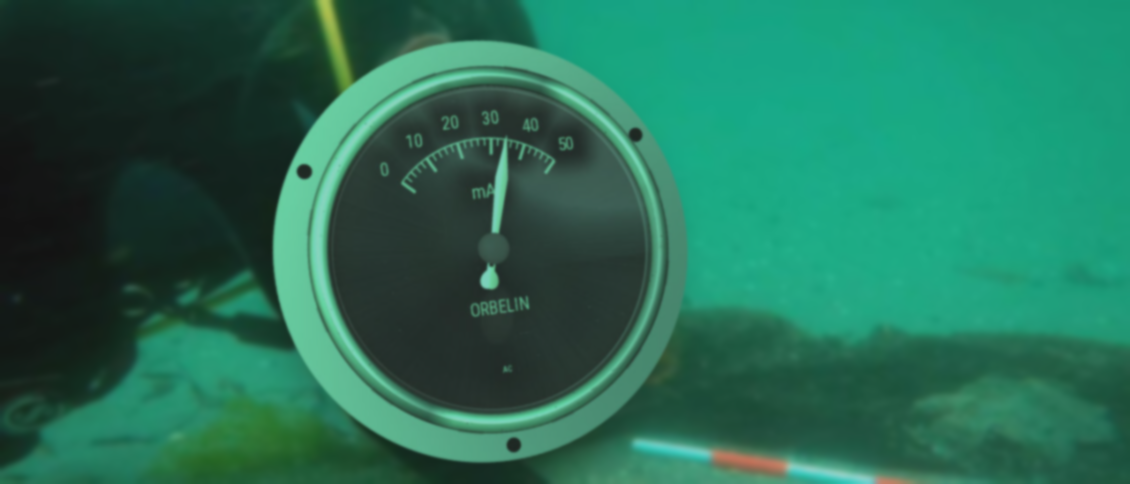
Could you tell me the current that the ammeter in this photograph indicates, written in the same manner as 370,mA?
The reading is 34,mA
